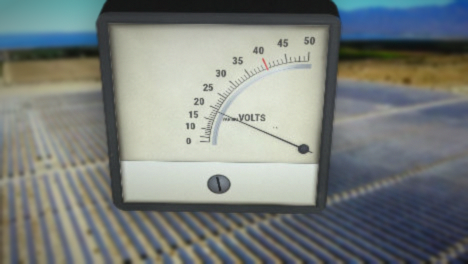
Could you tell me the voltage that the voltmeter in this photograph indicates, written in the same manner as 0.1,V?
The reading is 20,V
